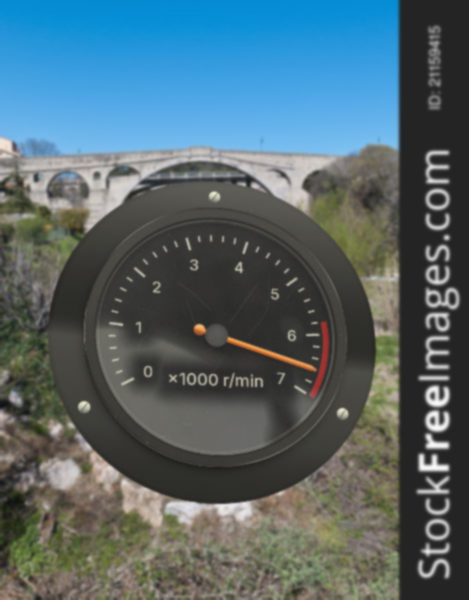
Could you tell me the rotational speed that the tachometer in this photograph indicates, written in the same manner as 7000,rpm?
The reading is 6600,rpm
